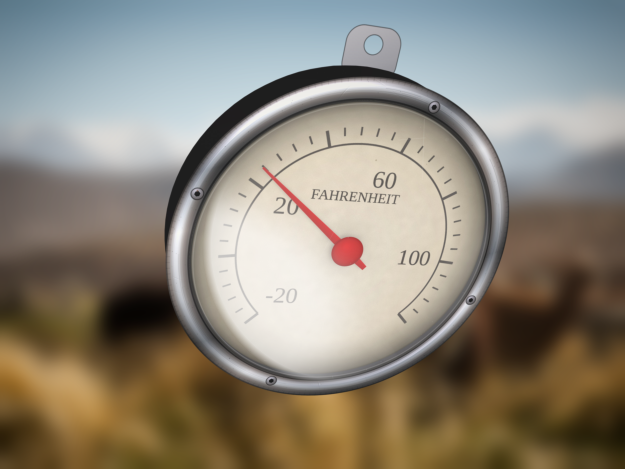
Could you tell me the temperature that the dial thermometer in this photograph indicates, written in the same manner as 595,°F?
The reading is 24,°F
